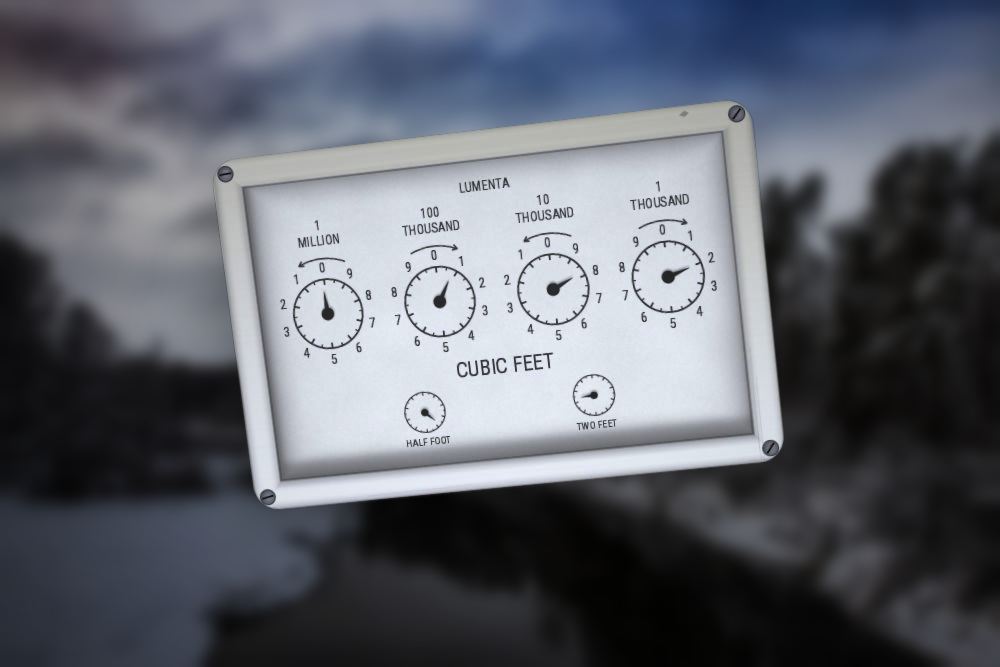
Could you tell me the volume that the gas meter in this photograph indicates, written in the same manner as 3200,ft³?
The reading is 8200,ft³
